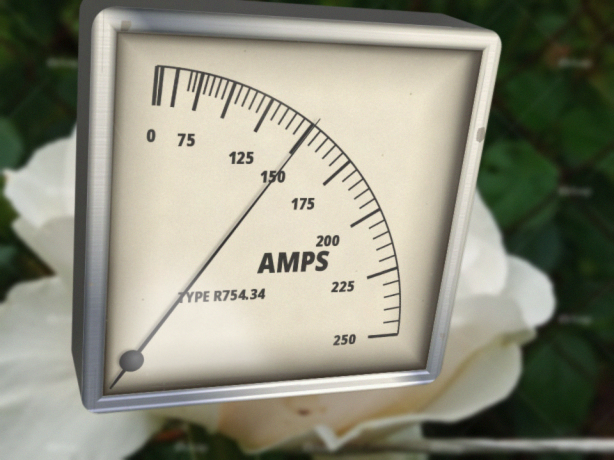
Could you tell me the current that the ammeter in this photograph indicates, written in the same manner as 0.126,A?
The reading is 150,A
